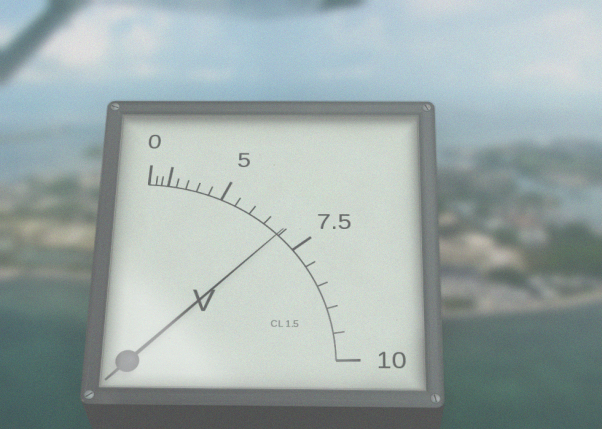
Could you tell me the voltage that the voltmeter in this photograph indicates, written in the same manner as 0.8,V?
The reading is 7,V
